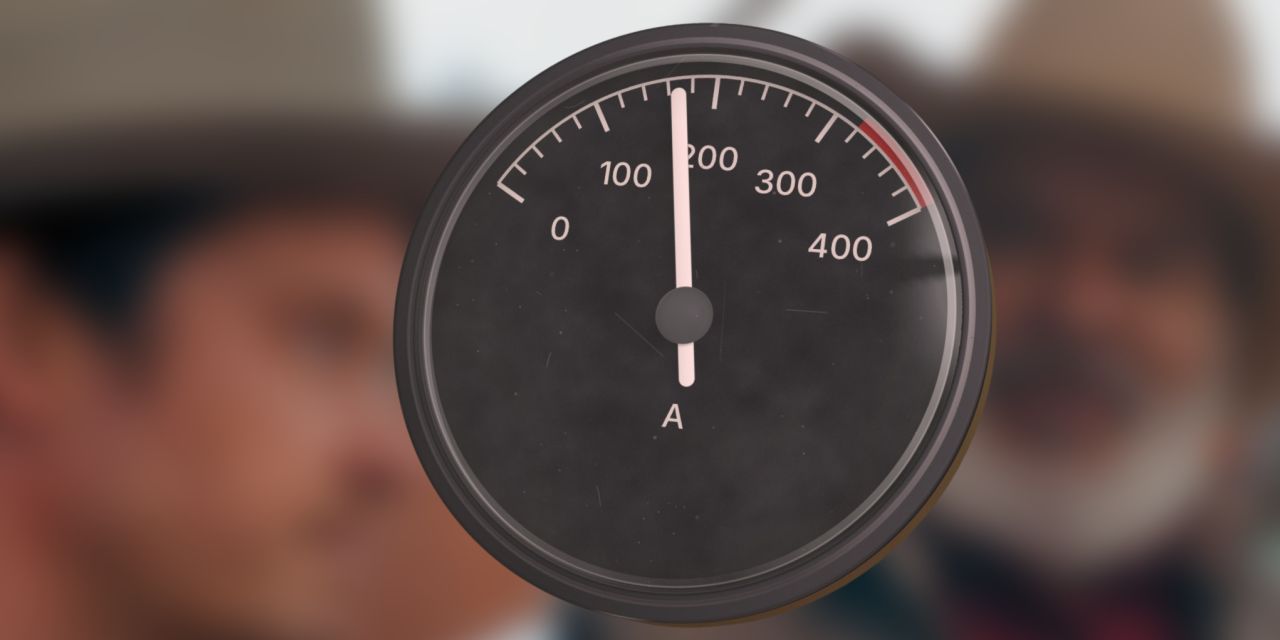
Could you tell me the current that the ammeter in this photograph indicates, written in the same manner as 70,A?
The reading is 170,A
